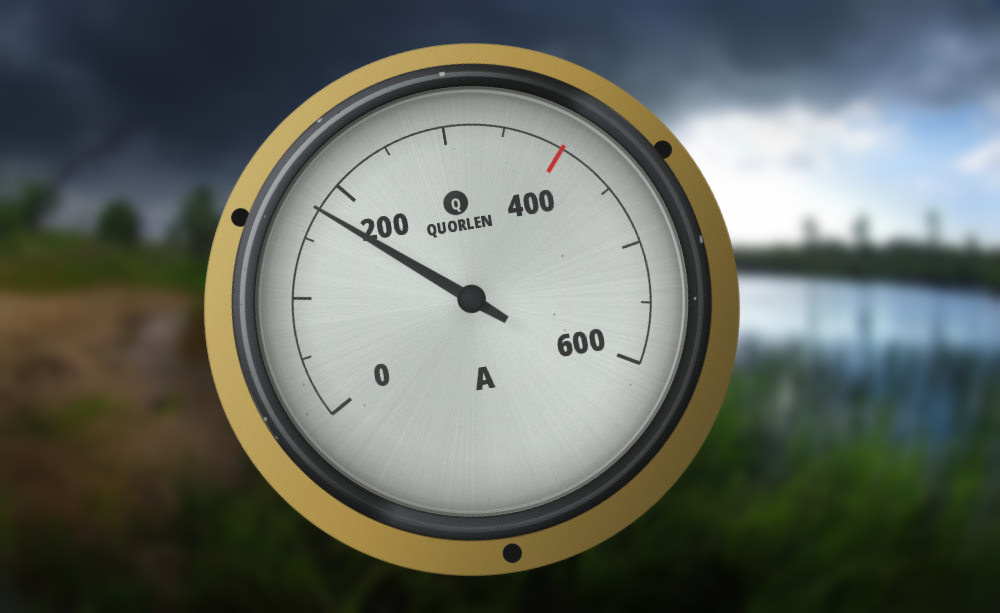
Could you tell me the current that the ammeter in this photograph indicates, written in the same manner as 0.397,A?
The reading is 175,A
